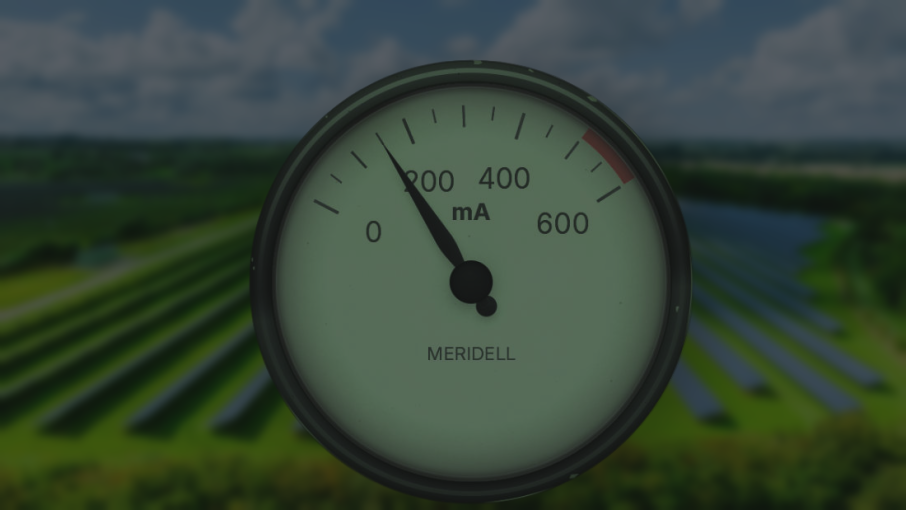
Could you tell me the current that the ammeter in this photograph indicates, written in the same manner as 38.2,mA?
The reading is 150,mA
